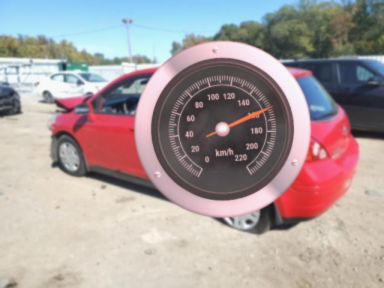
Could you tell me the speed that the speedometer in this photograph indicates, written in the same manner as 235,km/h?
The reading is 160,km/h
